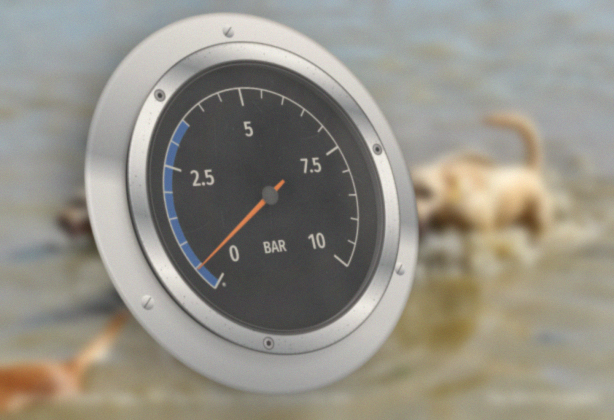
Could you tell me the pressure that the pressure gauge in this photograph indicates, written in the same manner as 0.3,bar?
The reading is 0.5,bar
